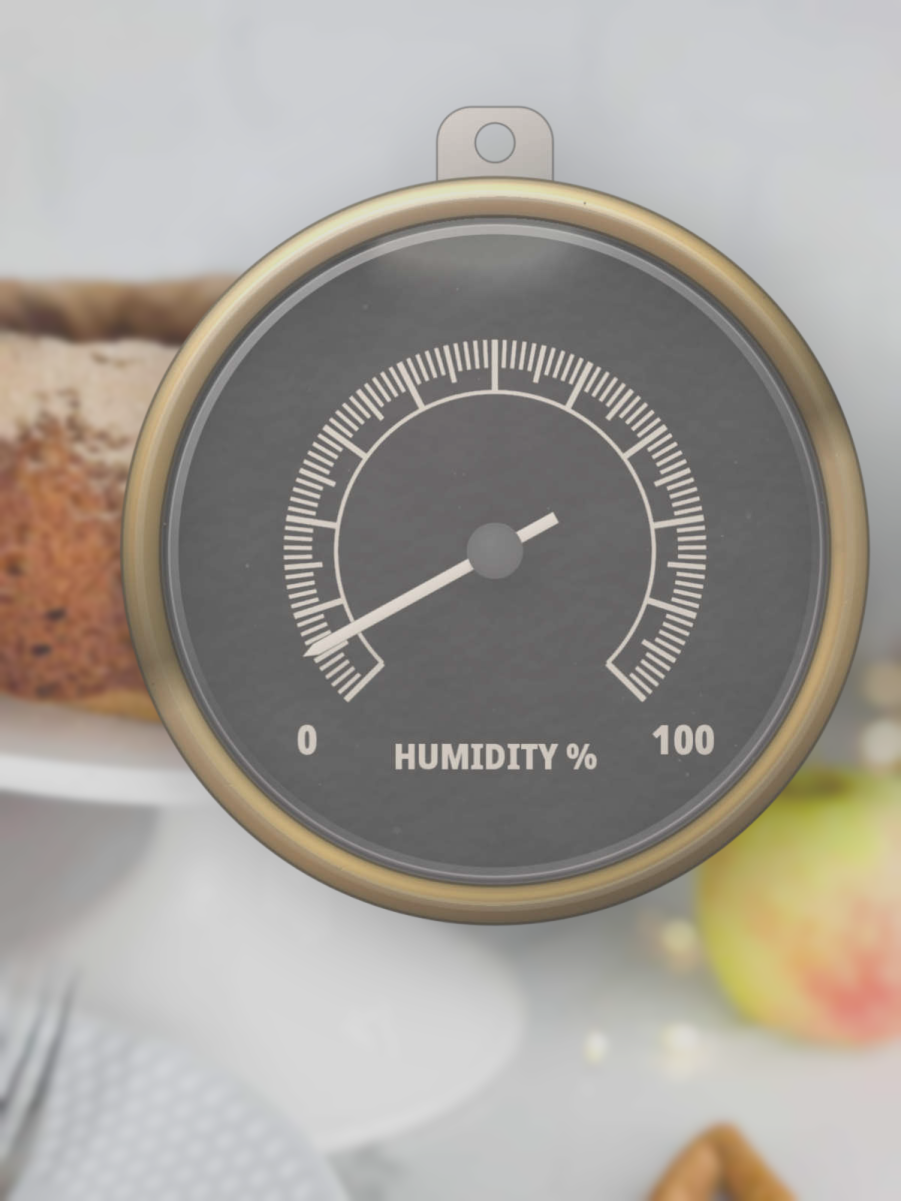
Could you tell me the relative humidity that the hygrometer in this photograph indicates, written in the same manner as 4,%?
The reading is 6,%
